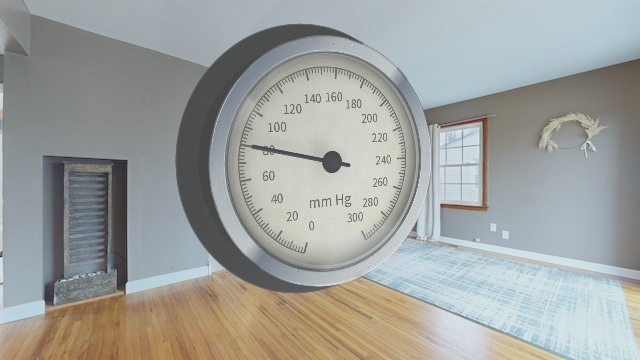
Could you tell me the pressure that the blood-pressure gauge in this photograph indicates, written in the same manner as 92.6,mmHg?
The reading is 80,mmHg
